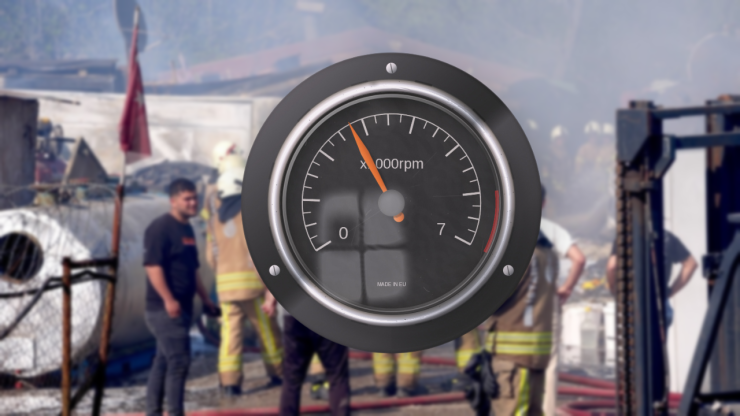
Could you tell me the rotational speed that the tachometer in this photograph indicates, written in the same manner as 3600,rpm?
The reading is 2750,rpm
